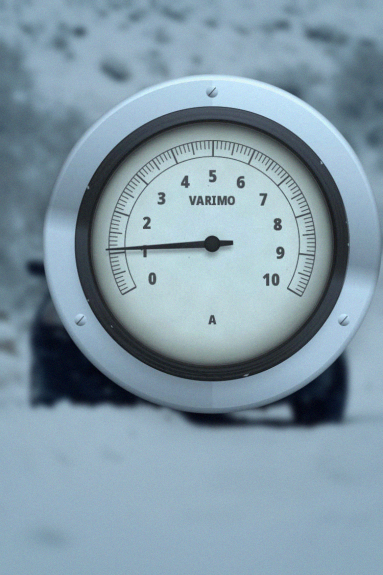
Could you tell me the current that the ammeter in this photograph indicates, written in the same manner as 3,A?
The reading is 1.1,A
